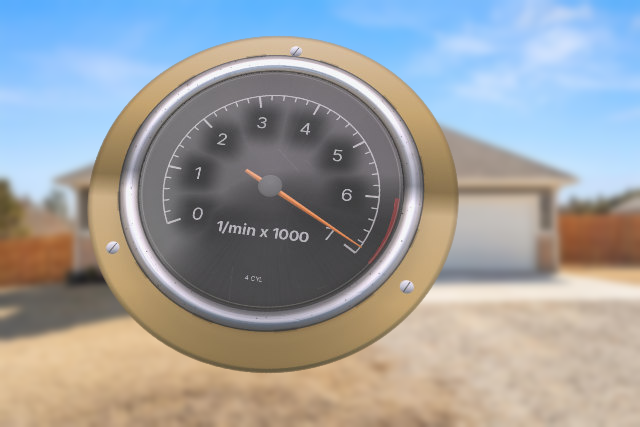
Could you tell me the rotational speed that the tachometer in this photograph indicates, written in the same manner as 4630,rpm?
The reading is 6900,rpm
